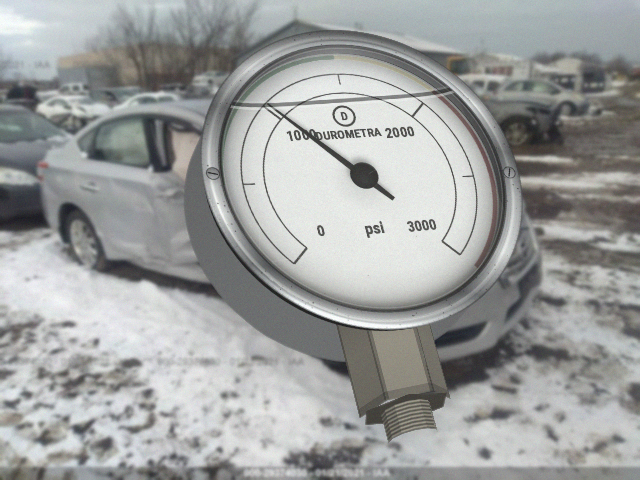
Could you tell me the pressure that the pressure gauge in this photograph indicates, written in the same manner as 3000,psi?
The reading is 1000,psi
